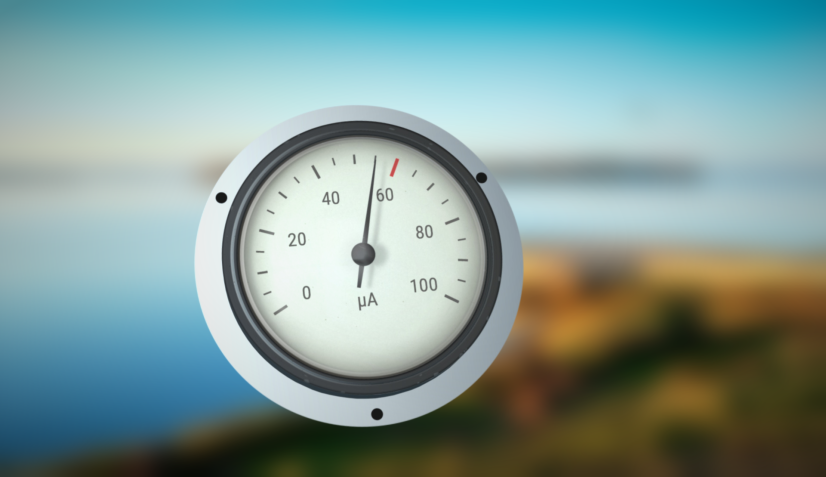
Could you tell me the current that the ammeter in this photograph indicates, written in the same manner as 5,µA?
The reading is 55,µA
